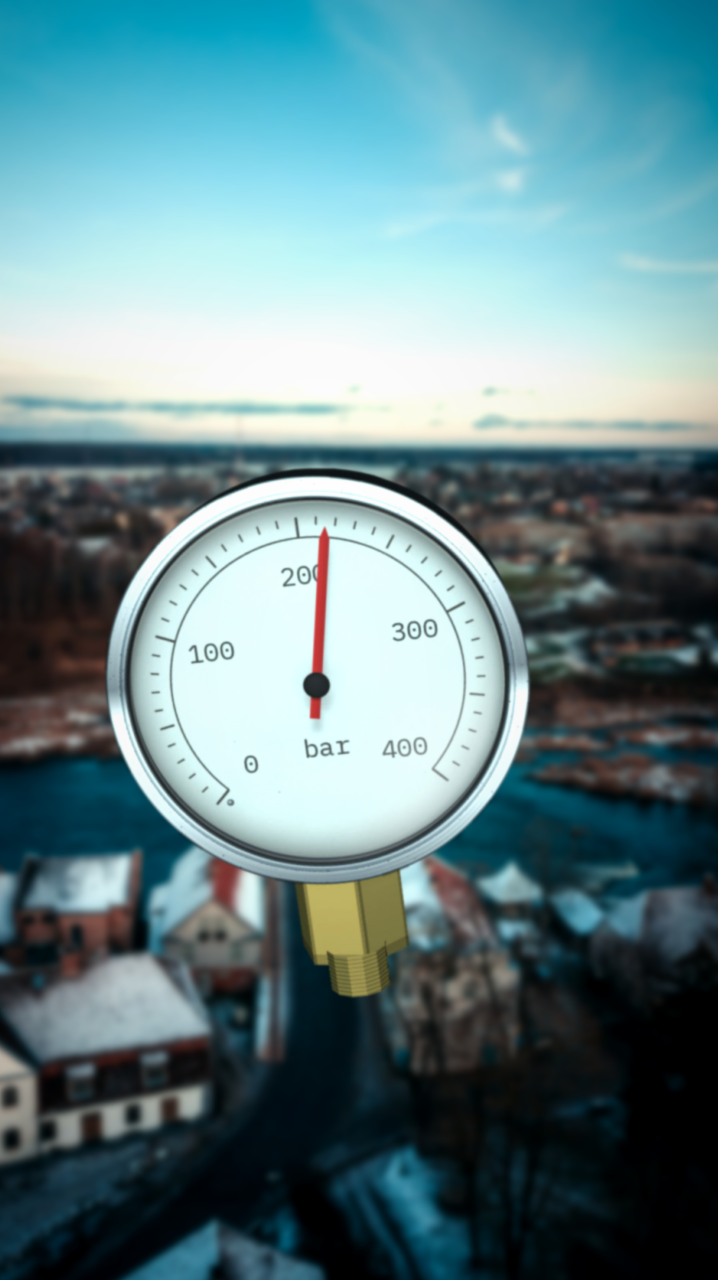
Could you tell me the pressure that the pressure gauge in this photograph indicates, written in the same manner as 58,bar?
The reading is 215,bar
